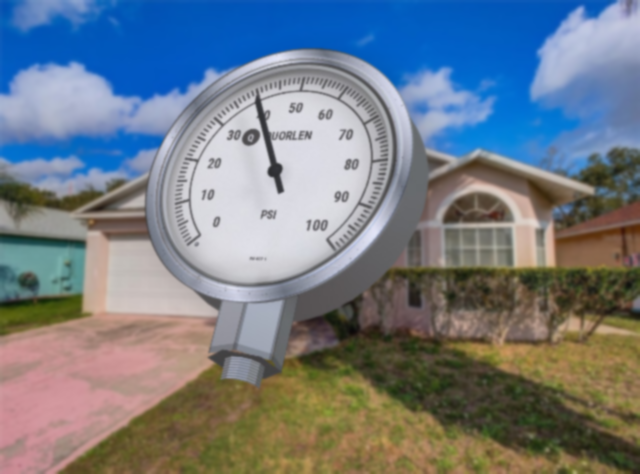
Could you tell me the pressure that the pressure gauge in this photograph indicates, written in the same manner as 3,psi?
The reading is 40,psi
